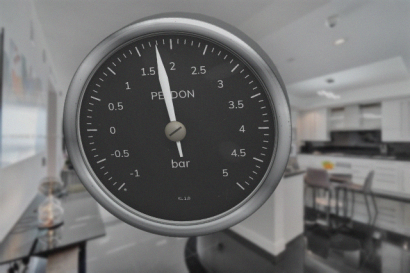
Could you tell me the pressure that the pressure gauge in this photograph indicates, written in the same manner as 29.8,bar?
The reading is 1.8,bar
